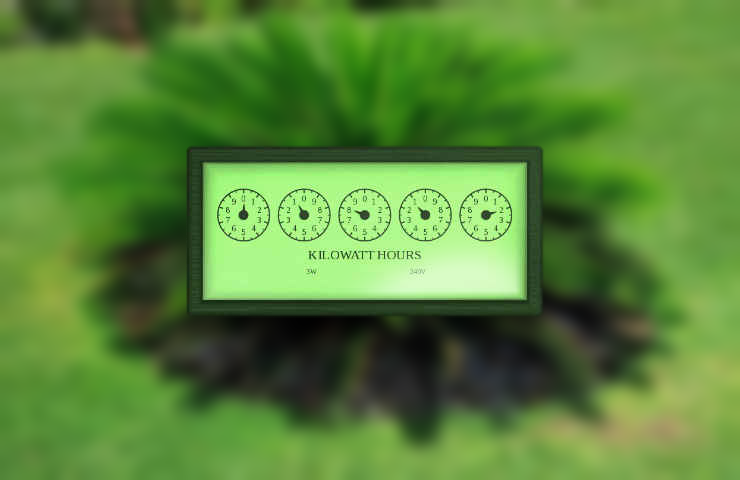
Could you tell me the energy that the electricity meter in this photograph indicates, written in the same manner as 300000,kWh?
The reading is 812,kWh
